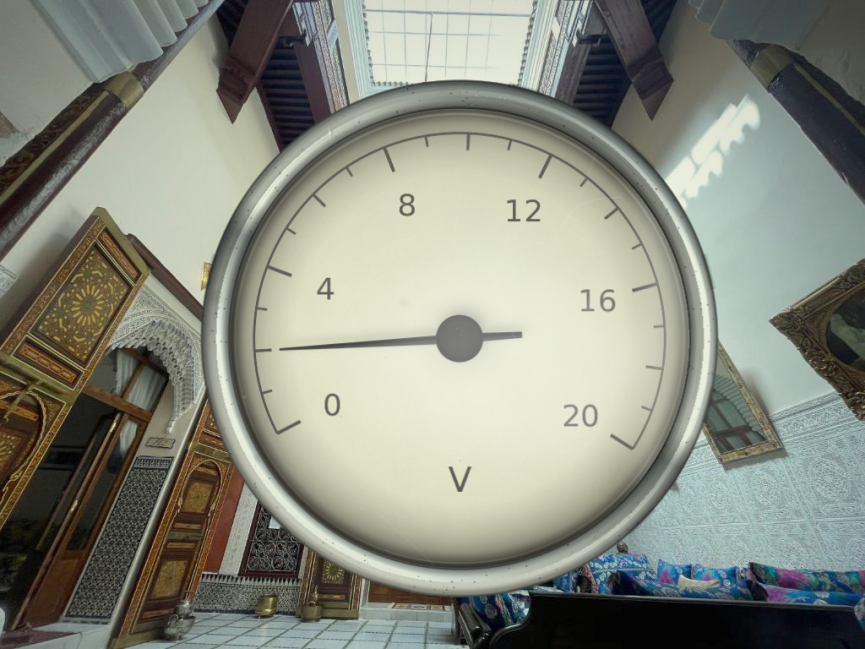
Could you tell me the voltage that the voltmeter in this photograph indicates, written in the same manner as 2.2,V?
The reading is 2,V
